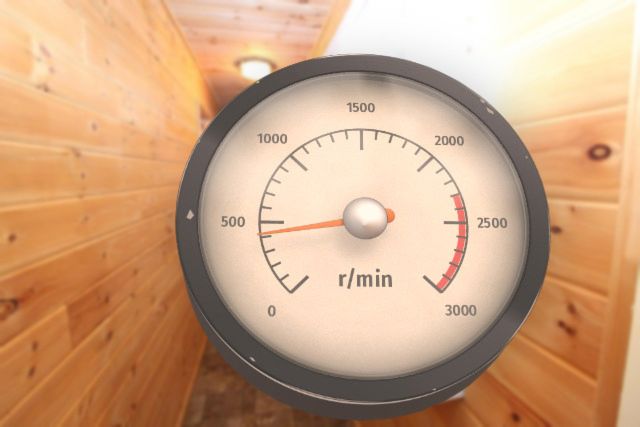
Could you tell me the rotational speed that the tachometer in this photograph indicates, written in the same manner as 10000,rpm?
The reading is 400,rpm
